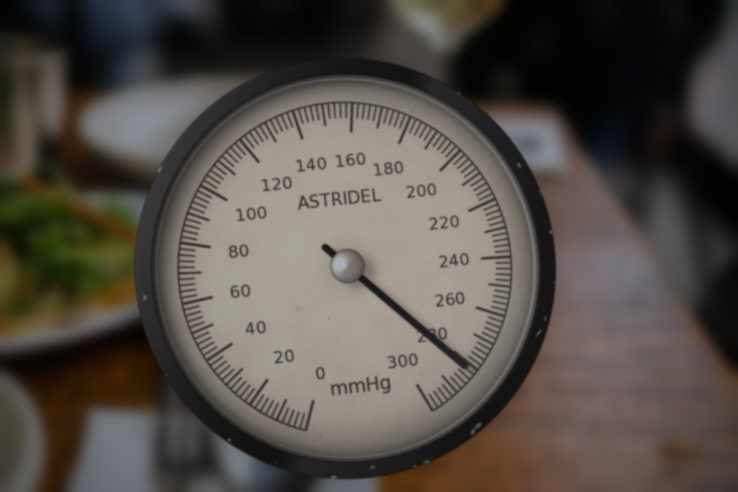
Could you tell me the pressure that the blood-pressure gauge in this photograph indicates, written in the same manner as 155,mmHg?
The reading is 282,mmHg
